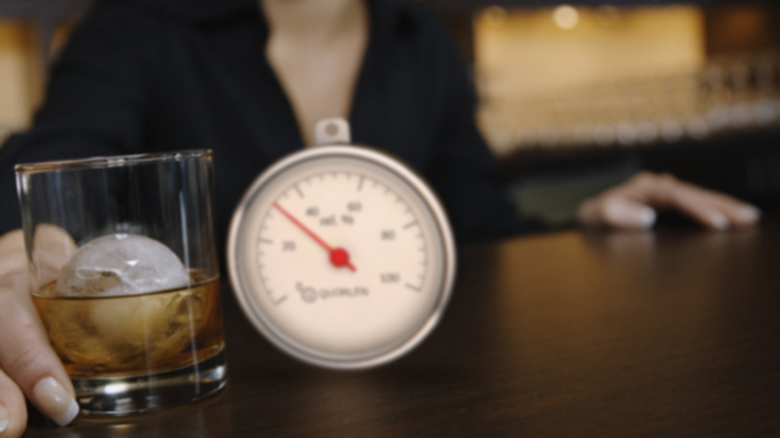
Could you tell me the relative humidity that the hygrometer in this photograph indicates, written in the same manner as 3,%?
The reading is 32,%
